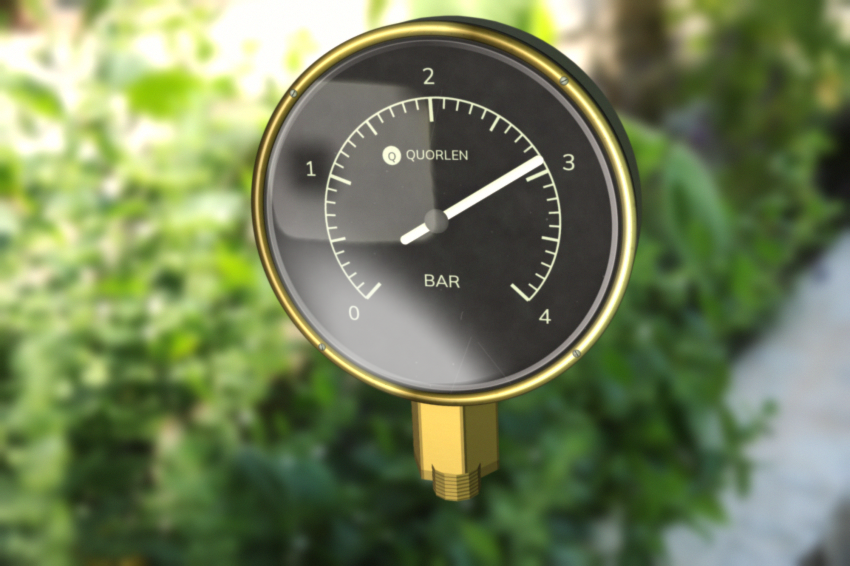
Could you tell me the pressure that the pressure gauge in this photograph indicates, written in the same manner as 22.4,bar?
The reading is 2.9,bar
